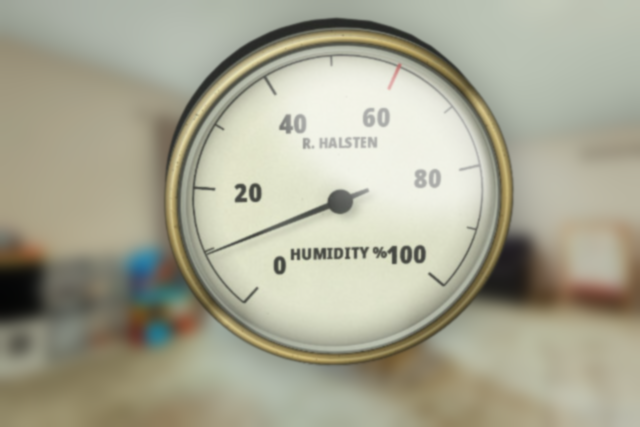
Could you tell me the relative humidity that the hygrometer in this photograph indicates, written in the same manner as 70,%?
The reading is 10,%
